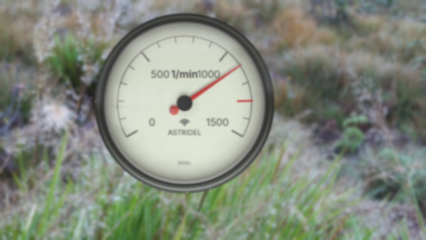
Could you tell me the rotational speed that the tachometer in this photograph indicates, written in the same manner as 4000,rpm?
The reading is 1100,rpm
